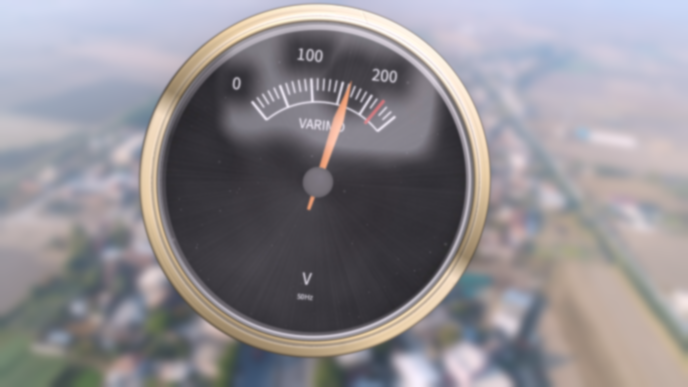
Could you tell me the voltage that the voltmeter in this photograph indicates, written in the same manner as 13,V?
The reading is 160,V
